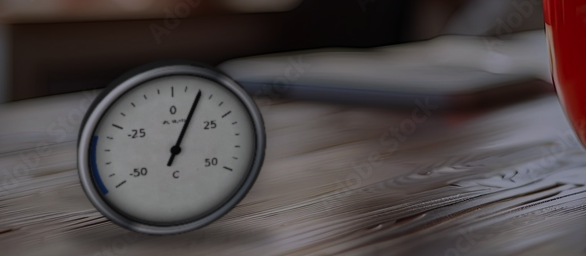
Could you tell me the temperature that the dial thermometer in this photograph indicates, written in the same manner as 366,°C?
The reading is 10,°C
